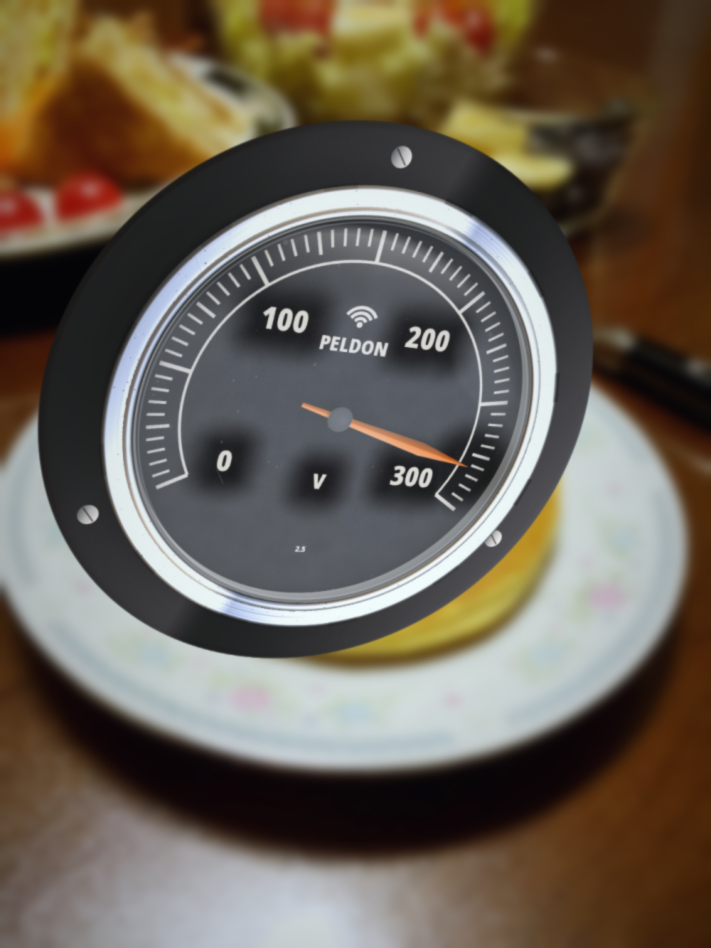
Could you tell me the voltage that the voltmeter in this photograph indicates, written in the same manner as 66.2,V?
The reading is 280,V
